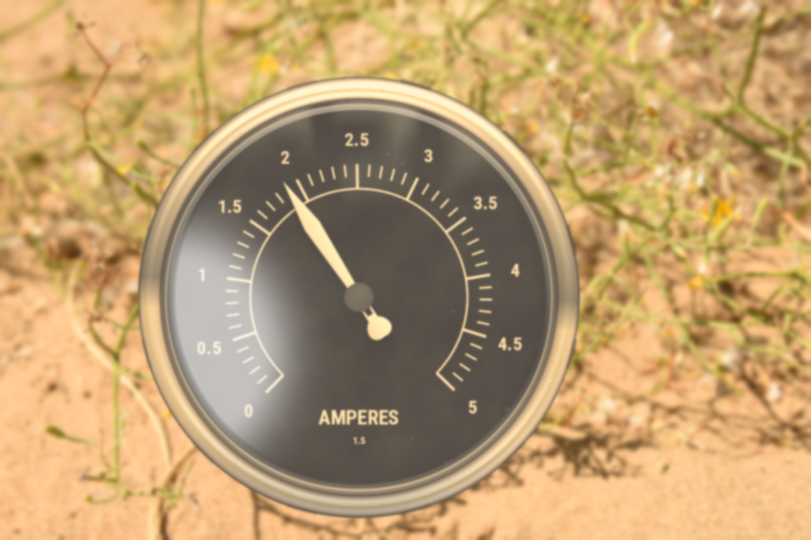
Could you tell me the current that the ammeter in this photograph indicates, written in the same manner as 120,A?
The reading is 1.9,A
